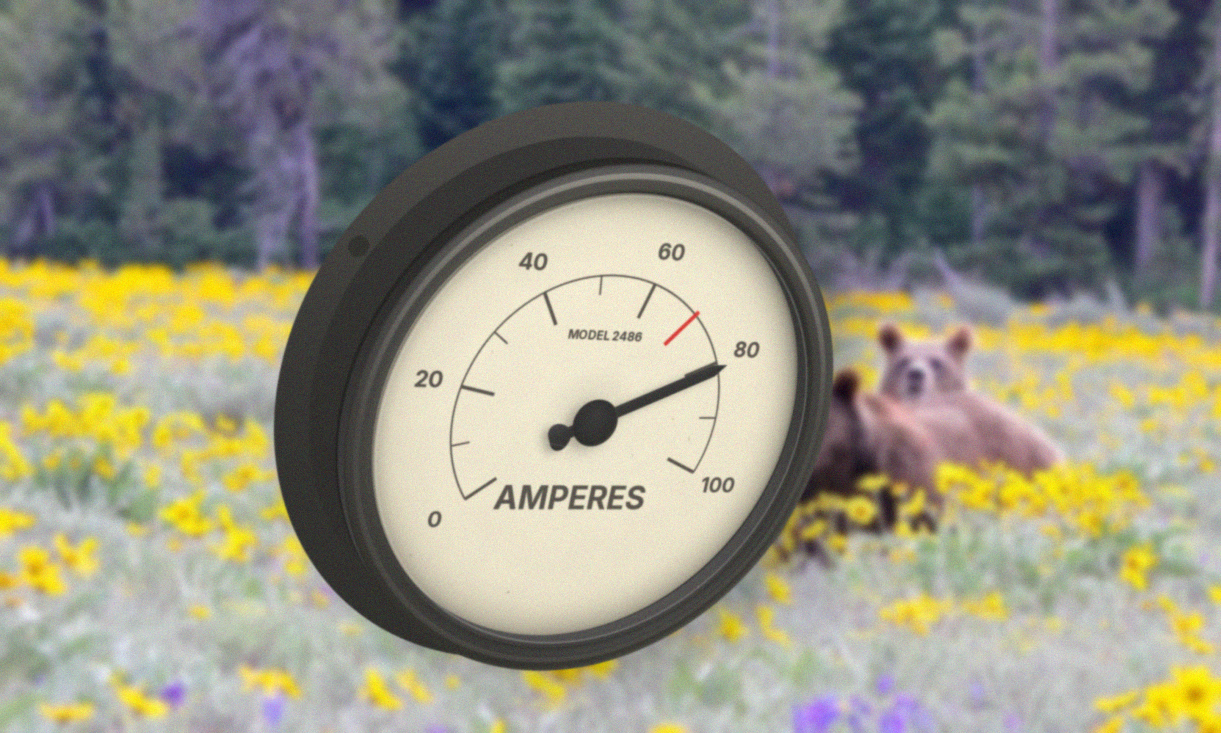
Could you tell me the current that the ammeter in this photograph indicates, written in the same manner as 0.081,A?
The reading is 80,A
